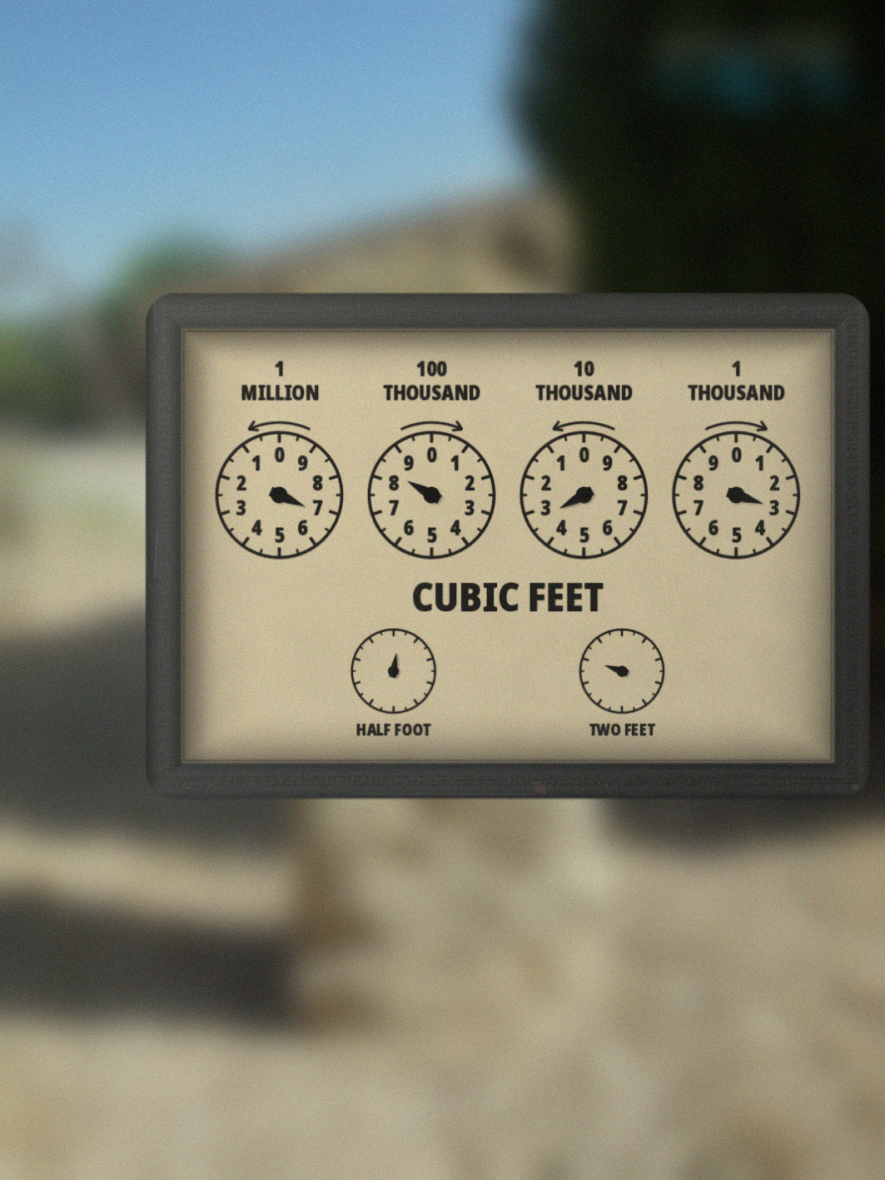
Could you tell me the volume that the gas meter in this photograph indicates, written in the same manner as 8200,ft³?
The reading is 683300,ft³
